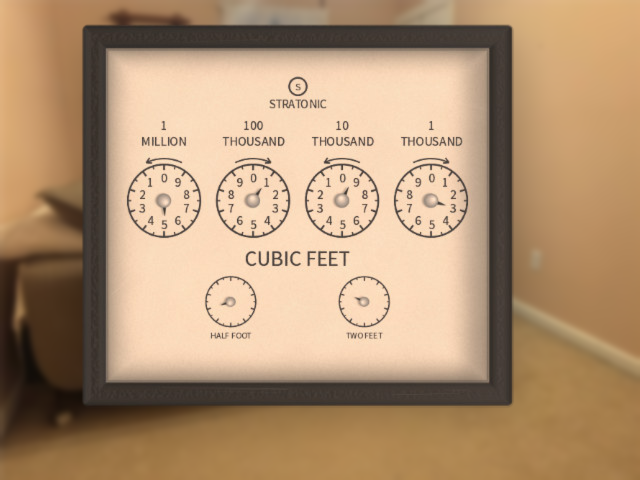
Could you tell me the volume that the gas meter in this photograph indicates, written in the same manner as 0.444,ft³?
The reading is 509300,ft³
